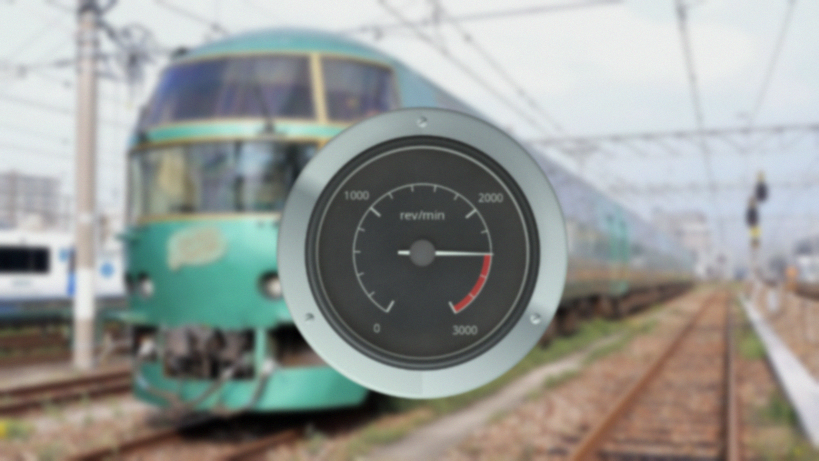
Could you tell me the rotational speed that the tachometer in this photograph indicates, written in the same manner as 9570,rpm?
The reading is 2400,rpm
